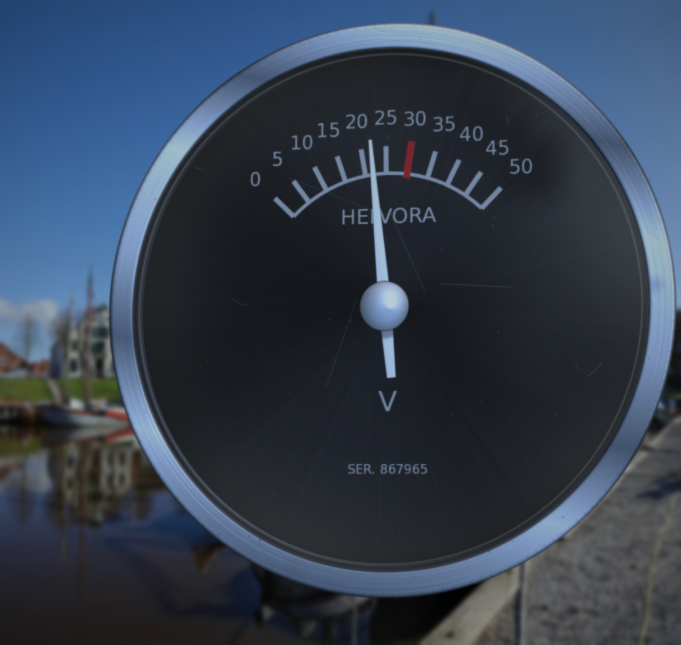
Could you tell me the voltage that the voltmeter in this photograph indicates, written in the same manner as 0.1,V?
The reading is 22.5,V
